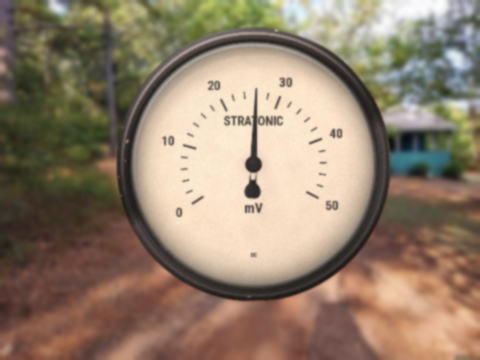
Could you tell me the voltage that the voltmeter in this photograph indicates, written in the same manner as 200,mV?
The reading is 26,mV
